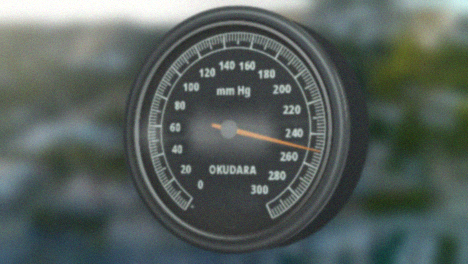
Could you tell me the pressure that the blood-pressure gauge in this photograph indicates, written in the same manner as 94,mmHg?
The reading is 250,mmHg
